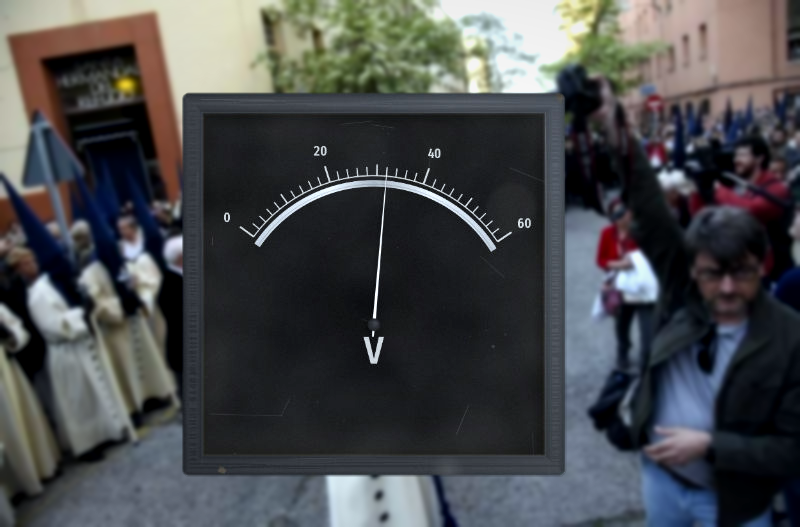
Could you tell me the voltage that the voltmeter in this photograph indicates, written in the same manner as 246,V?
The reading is 32,V
